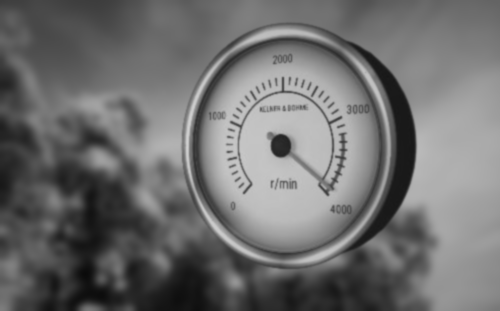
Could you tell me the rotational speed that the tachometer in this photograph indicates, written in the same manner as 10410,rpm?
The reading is 3900,rpm
